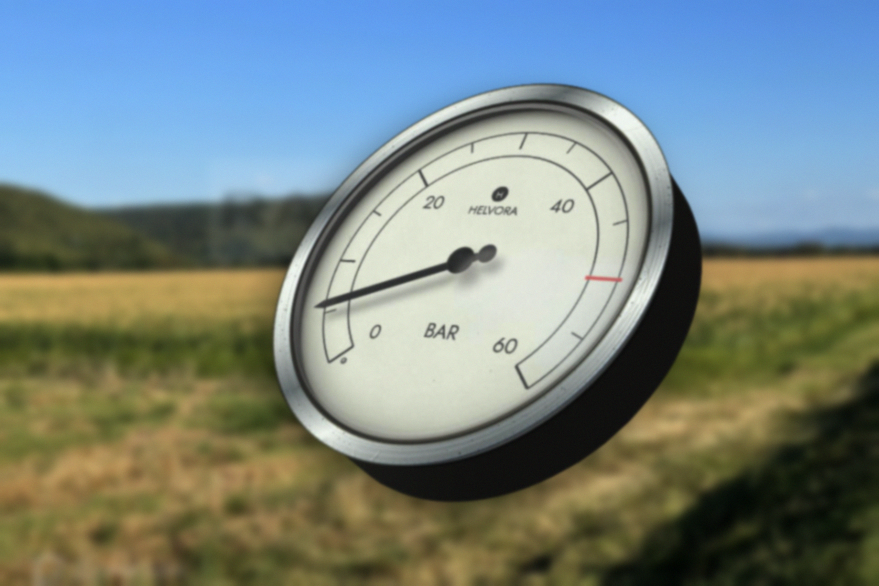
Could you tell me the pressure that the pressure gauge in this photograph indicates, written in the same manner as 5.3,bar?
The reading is 5,bar
